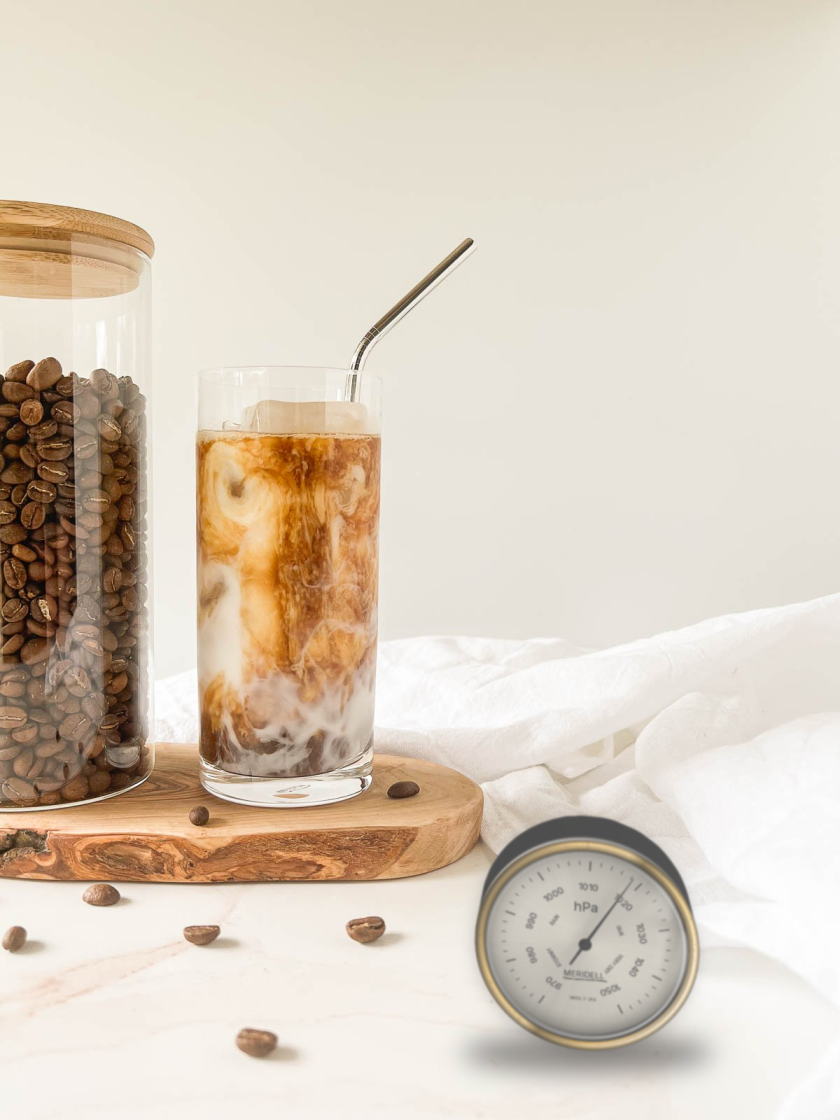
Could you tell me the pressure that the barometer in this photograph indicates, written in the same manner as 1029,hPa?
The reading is 1018,hPa
